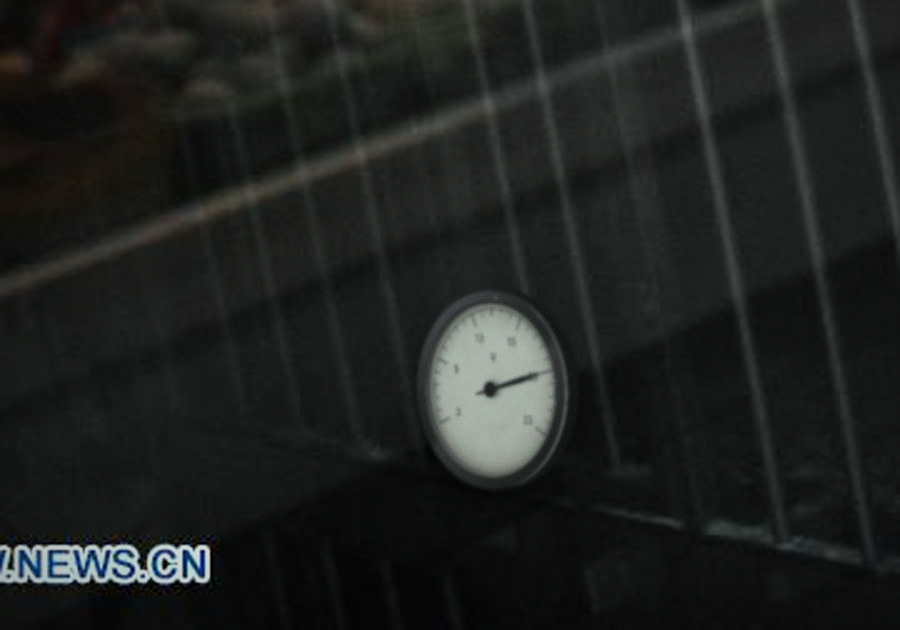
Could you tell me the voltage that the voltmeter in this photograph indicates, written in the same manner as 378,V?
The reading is 20,V
